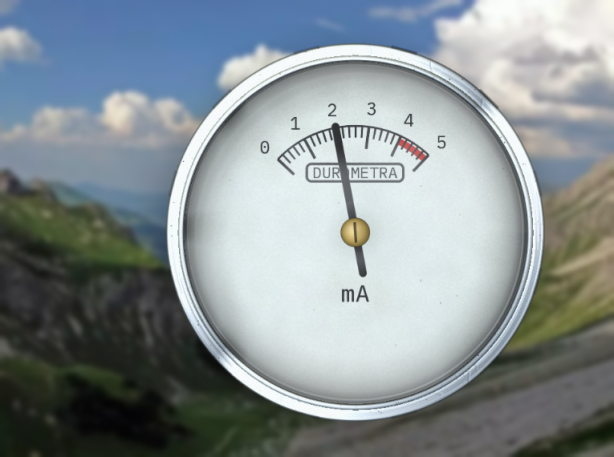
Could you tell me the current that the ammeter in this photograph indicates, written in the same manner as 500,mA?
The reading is 2,mA
